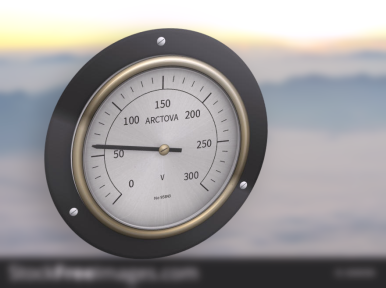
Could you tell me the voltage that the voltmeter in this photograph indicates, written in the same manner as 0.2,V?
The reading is 60,V
